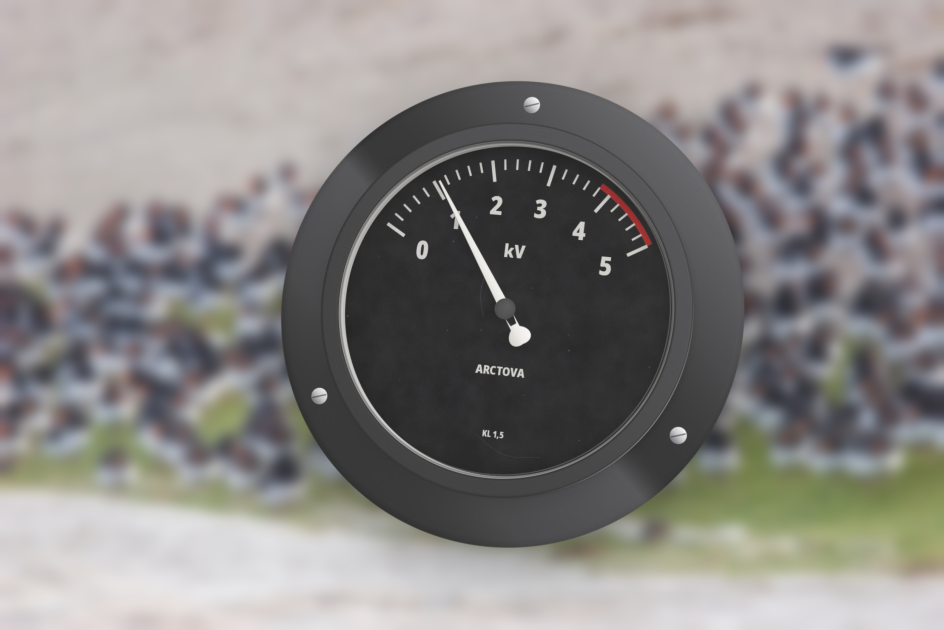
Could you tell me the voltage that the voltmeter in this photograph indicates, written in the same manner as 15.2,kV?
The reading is 1.1,kV
